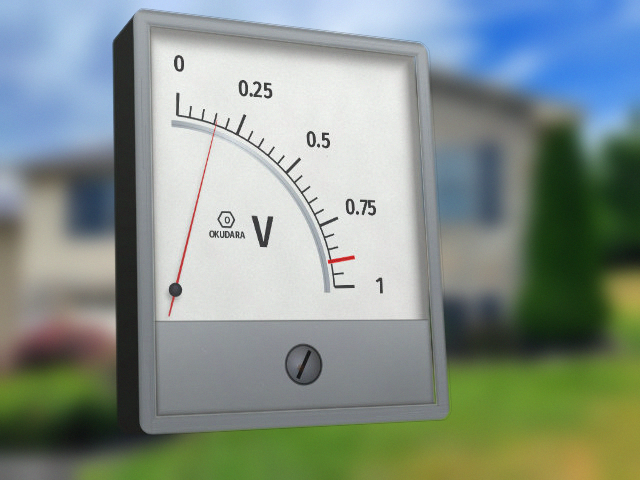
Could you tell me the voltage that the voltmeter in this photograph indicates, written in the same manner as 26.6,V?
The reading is 0.15,V
